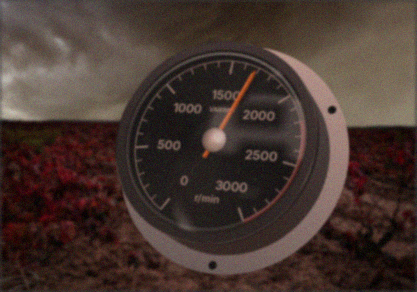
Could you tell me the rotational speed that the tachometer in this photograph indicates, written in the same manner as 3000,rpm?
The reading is 1700,rpm
